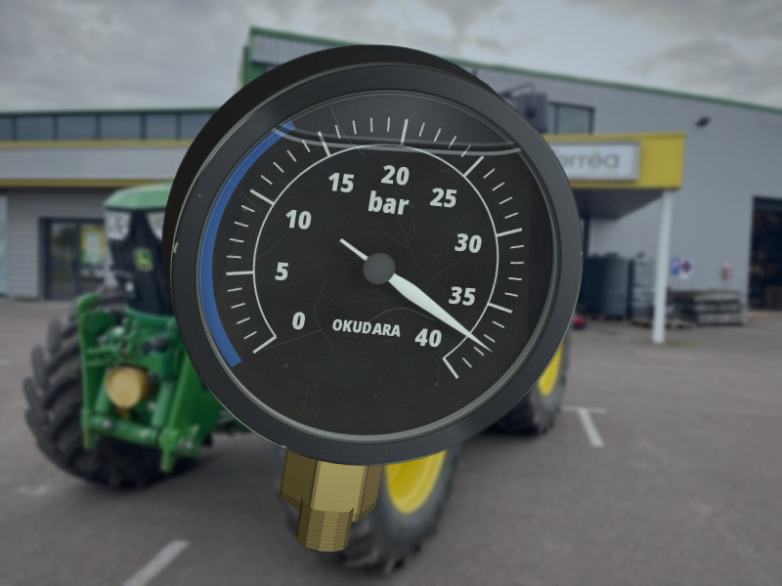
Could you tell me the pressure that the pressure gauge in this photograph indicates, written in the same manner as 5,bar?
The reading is 37.5,bar
